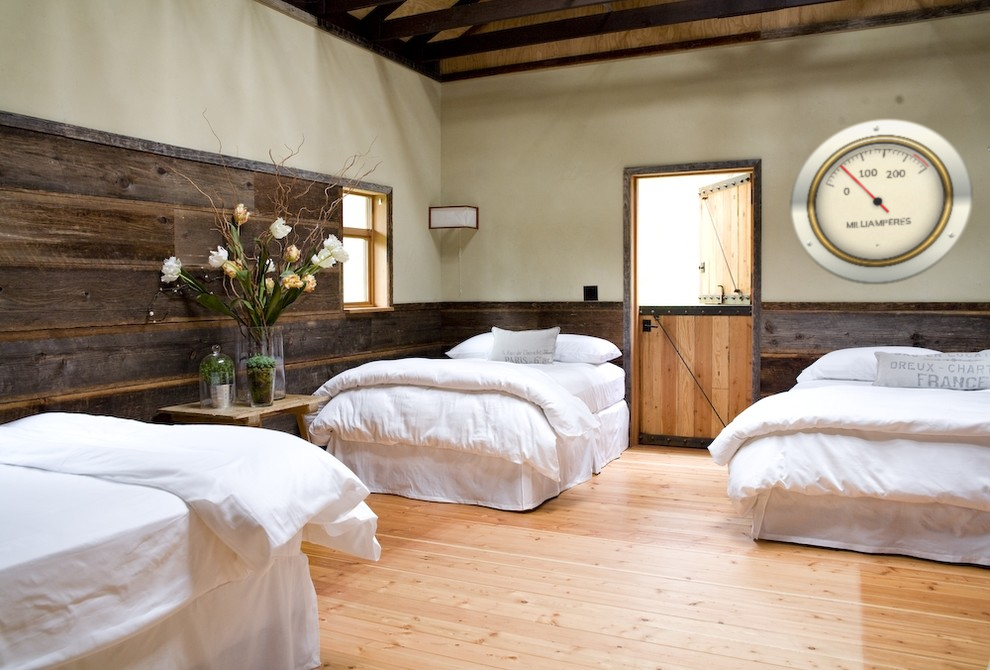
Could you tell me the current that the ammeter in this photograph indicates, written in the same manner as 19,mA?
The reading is 50,mA
